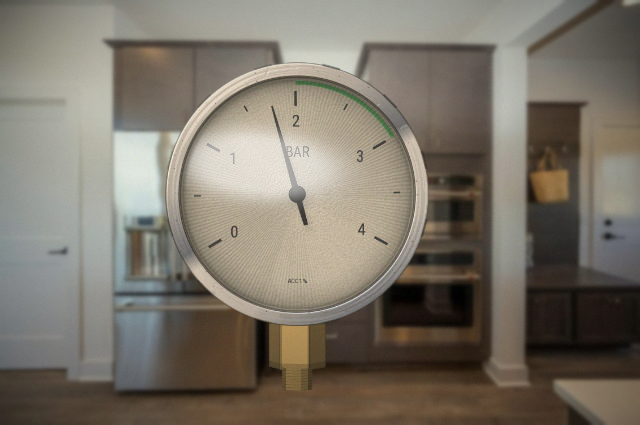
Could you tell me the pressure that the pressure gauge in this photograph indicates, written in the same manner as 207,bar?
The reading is 1.75,bar
